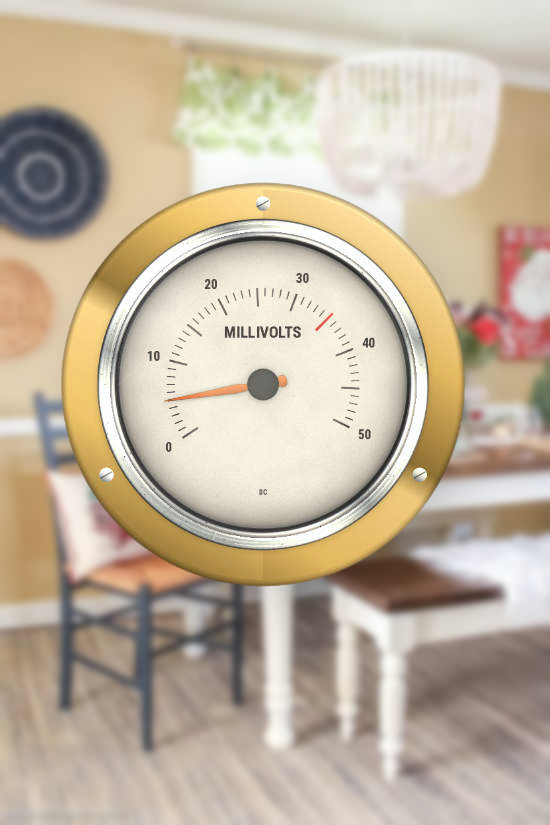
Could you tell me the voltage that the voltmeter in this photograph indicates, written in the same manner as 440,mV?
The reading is 5,mV
